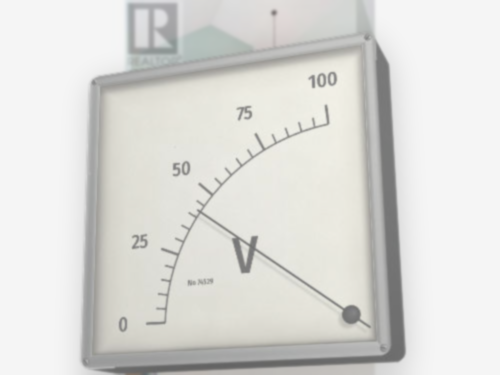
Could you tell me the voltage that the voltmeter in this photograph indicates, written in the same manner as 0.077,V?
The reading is 42.5,V
